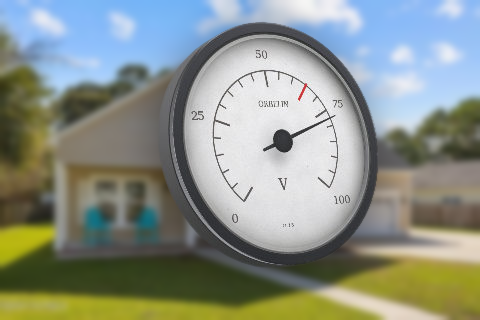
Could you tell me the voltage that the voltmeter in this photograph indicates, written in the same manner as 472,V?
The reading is 77.5,V
